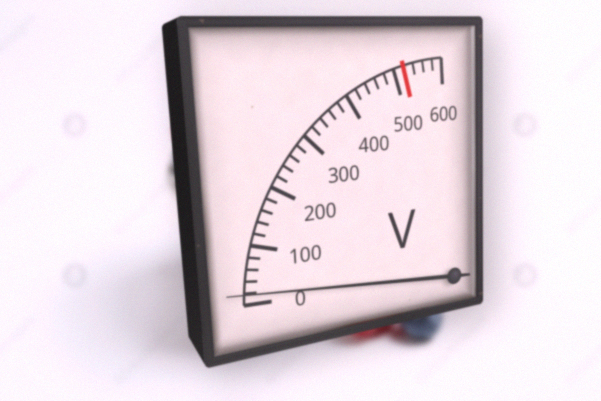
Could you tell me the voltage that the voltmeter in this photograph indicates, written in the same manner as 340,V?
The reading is 20,V
